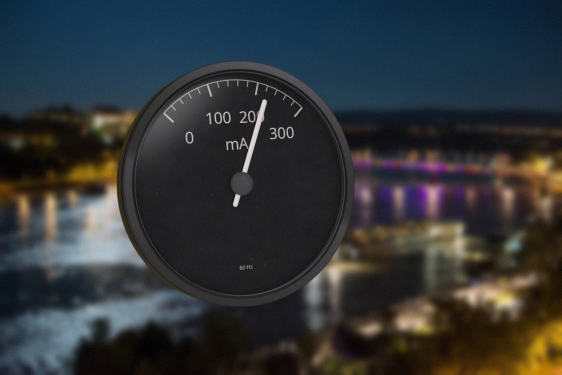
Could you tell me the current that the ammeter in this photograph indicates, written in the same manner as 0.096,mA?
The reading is 220,mA
